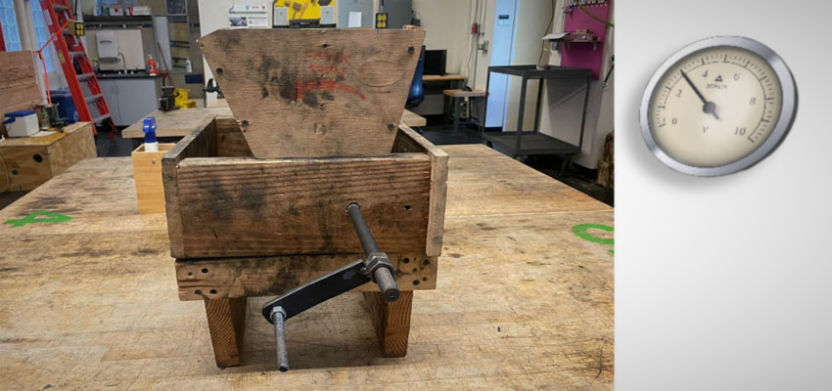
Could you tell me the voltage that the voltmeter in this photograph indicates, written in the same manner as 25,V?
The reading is 3,V
